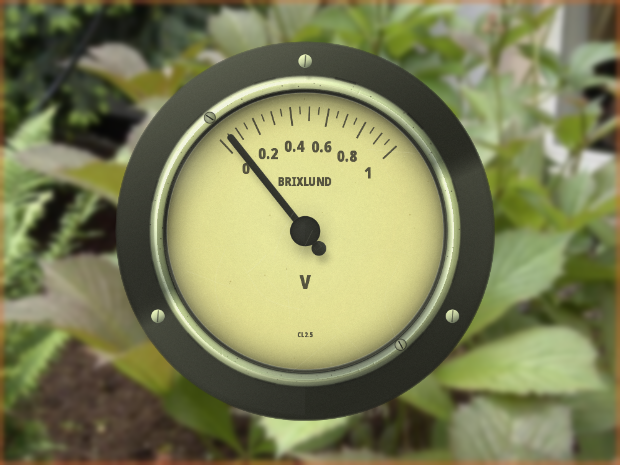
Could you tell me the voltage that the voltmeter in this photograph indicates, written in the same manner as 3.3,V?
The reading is 0.05,V
